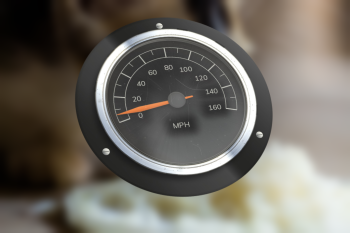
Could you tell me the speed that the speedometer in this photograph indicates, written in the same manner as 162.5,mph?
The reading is 5,mph
